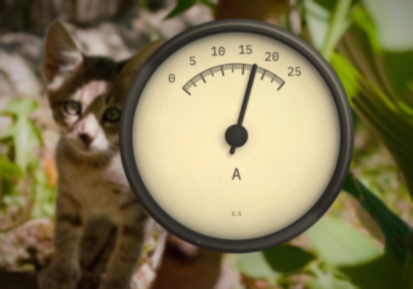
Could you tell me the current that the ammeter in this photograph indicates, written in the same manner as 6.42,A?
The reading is 17.5,A
